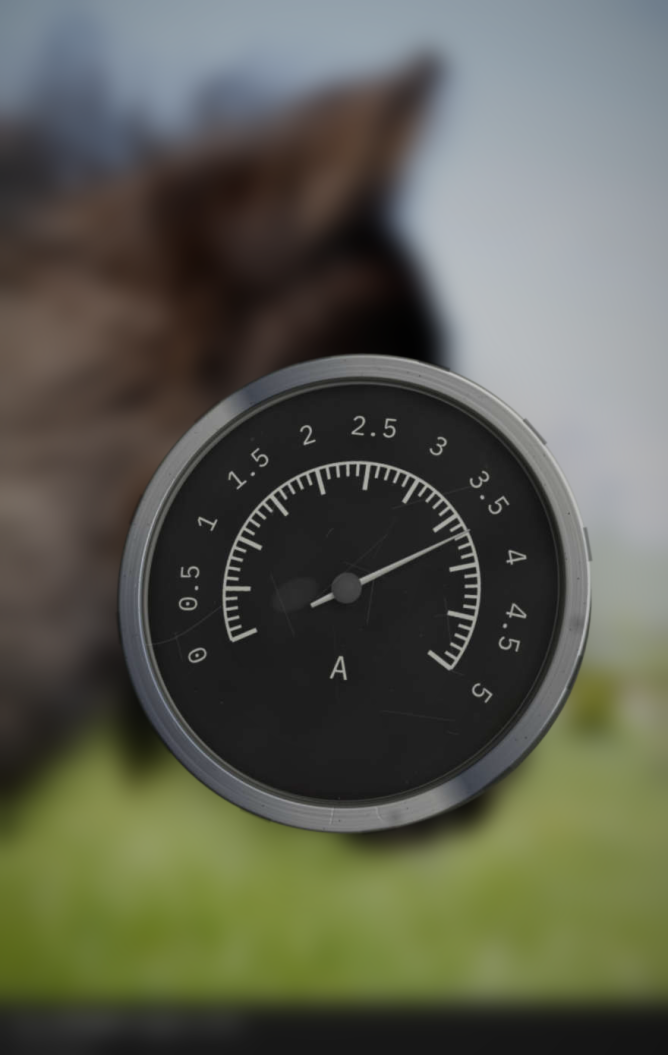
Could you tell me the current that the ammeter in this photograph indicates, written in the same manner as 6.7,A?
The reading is 3.7,A
